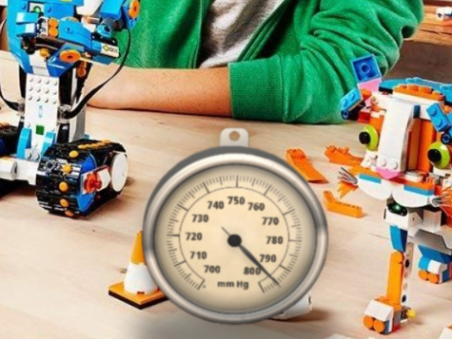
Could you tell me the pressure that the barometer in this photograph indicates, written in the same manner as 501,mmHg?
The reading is 795,mmHg
